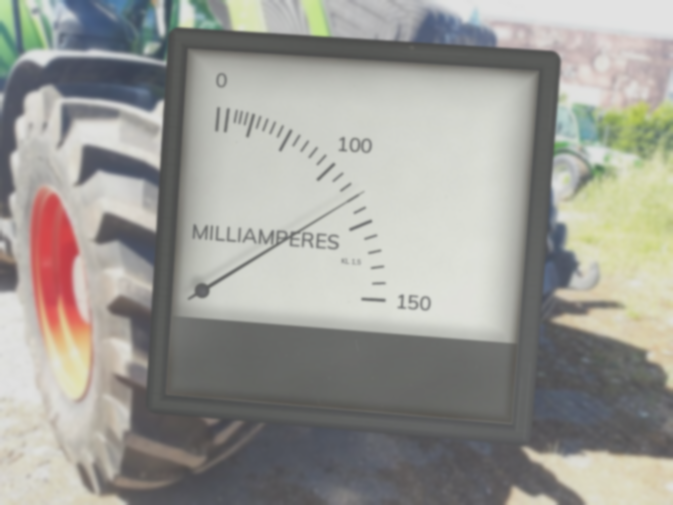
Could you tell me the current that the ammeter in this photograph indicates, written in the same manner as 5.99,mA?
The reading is 115,mA
